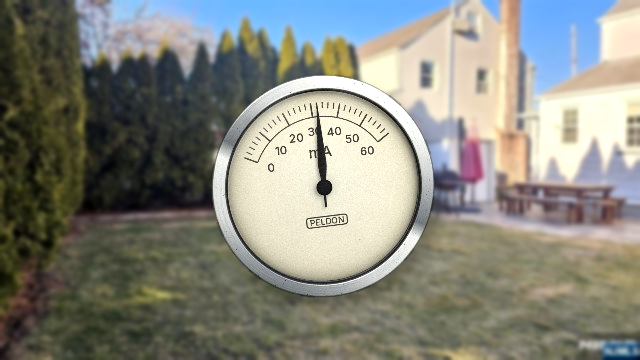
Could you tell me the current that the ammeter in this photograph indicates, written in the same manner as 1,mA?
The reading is 32,mA
